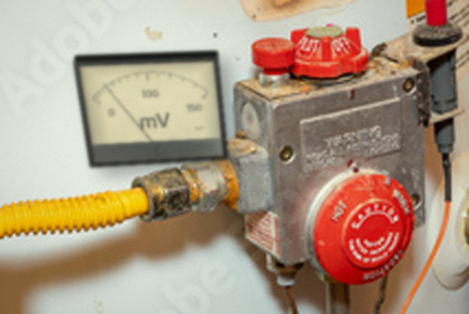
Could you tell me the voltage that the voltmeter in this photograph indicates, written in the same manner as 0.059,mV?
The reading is 50,mV
